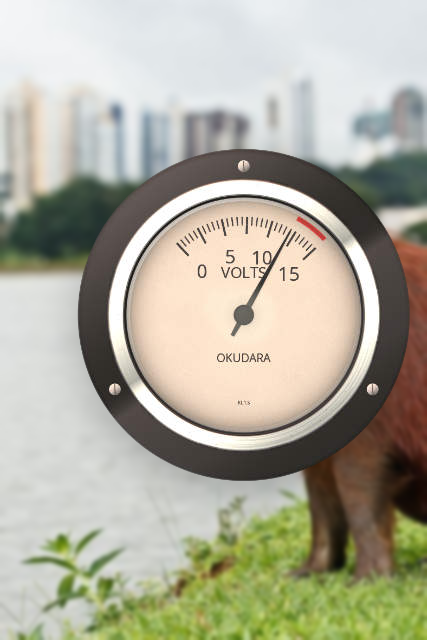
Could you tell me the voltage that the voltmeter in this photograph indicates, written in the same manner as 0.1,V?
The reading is 12,V
